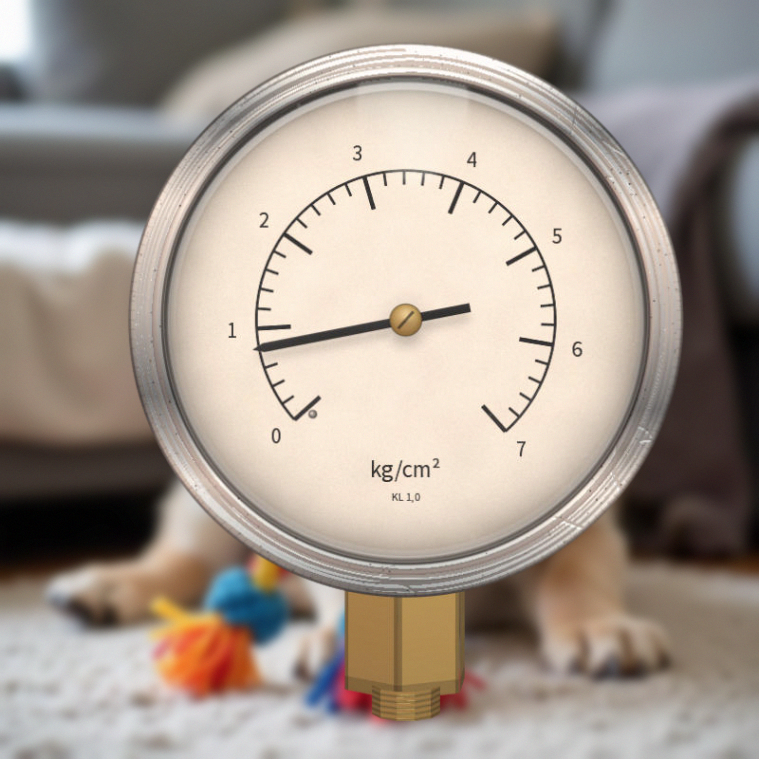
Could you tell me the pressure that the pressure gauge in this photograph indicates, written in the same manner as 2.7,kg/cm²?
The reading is 0.8,kg/cm²
